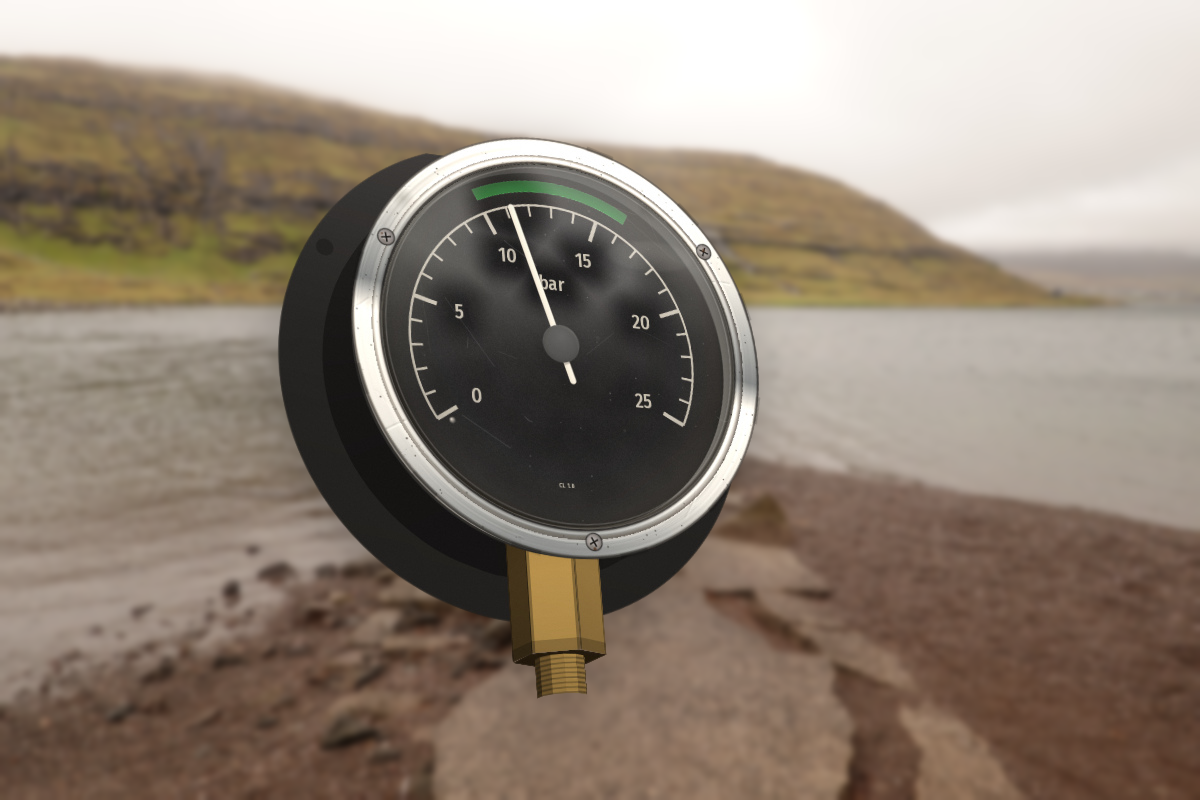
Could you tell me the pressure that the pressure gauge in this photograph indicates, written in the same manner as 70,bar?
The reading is 11,bar
